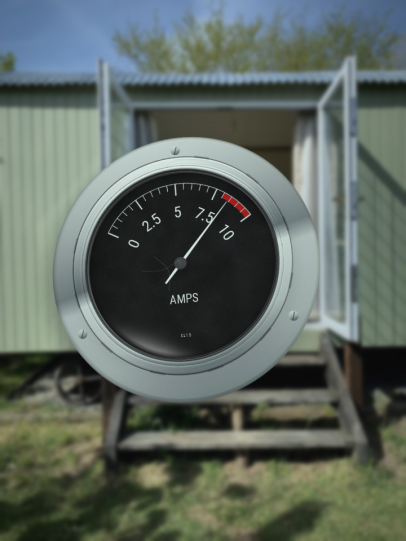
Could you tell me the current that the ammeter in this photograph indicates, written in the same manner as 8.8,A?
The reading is 8.5,A
